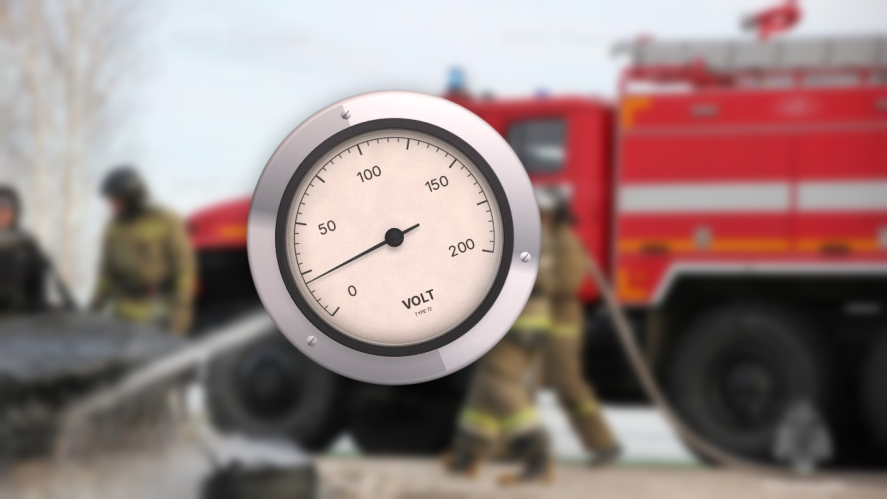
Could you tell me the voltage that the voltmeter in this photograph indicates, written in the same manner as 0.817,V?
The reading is 20,V
